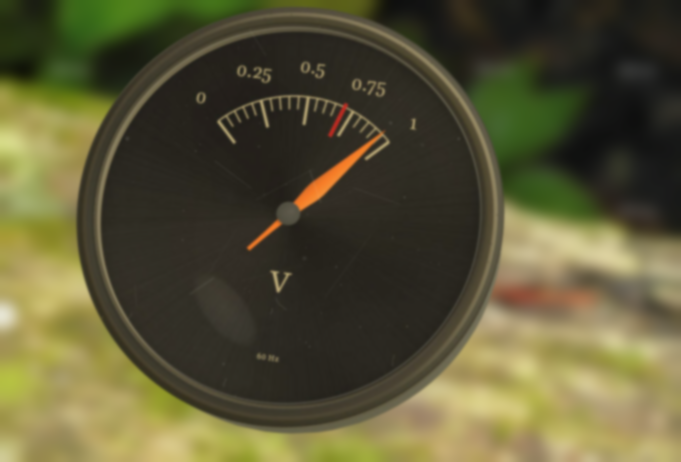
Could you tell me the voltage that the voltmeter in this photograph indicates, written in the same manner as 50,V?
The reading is 0.95,V
